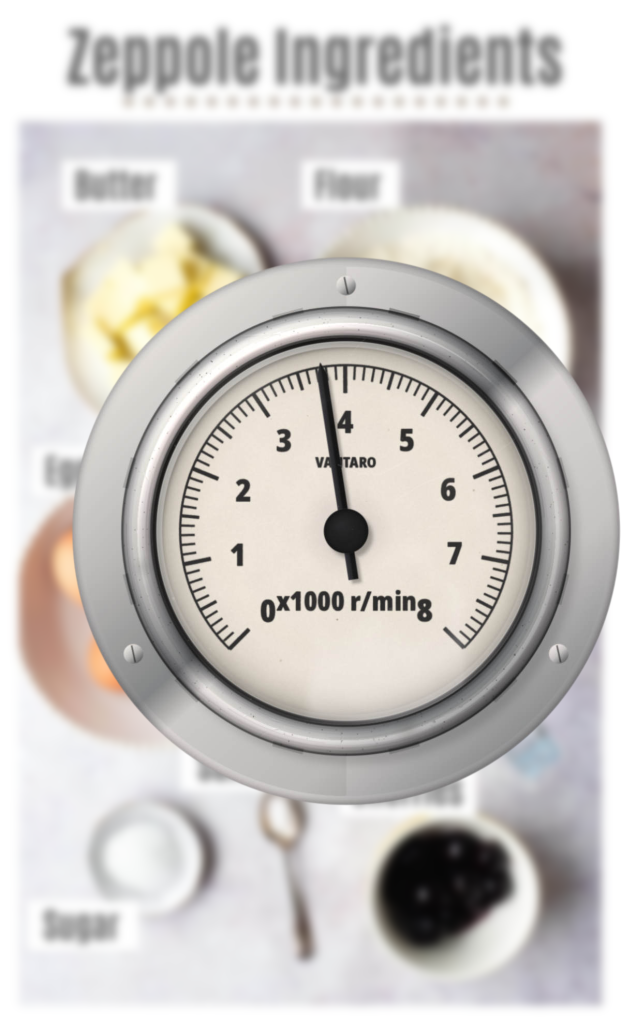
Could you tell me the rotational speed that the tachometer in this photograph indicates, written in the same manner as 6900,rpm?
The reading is 3750,rpm
